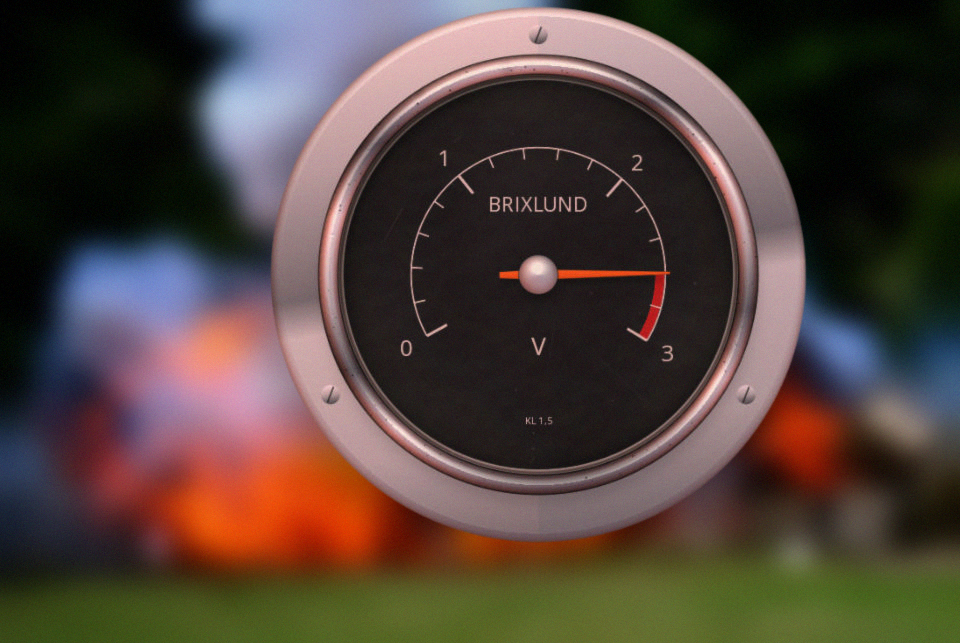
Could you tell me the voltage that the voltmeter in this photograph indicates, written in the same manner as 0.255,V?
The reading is 2.6,V
